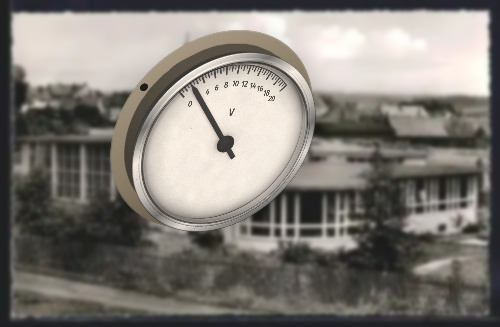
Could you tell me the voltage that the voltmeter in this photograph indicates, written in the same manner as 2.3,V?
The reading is 2,V
